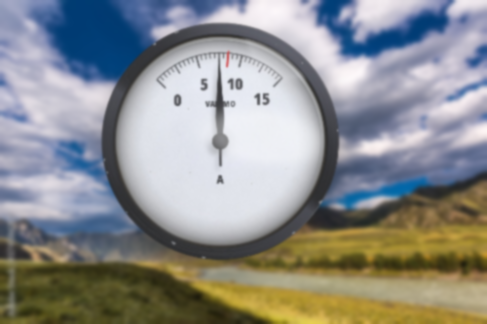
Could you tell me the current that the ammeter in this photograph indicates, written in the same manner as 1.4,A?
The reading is 7.5,A
